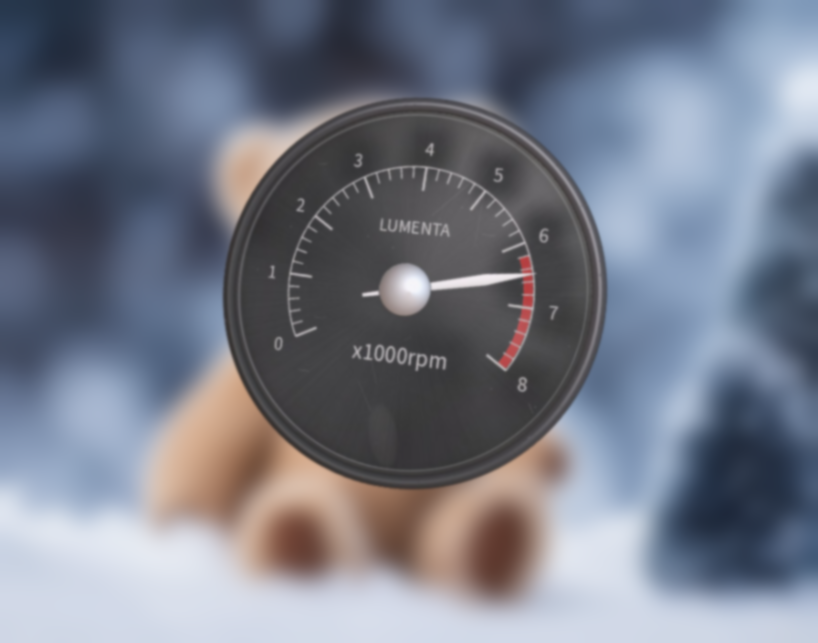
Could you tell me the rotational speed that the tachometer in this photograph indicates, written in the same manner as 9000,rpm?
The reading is 6500,rpm
